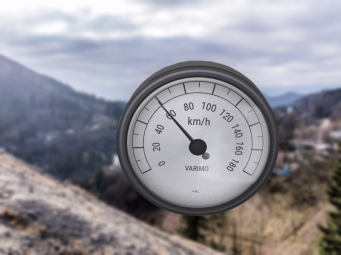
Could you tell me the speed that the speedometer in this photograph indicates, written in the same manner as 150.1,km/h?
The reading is 60,km/h
